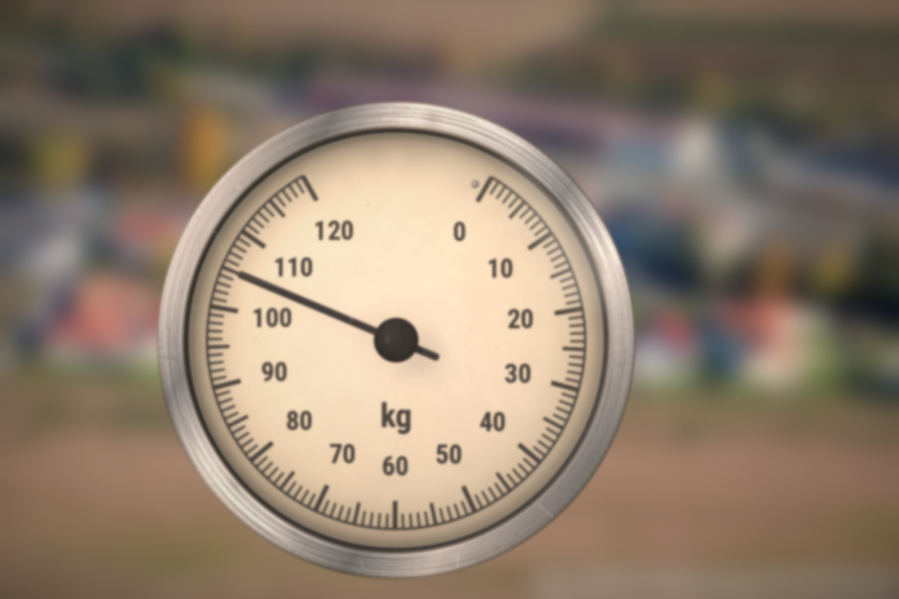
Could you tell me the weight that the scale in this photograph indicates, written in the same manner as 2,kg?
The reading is 105,kg
